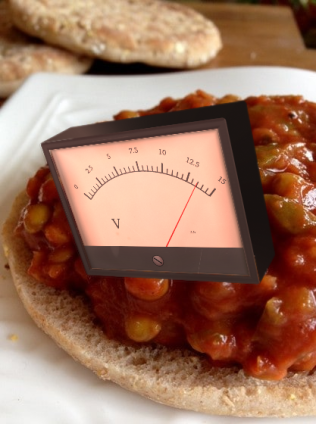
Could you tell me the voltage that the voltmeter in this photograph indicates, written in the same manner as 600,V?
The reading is 13.5,V
